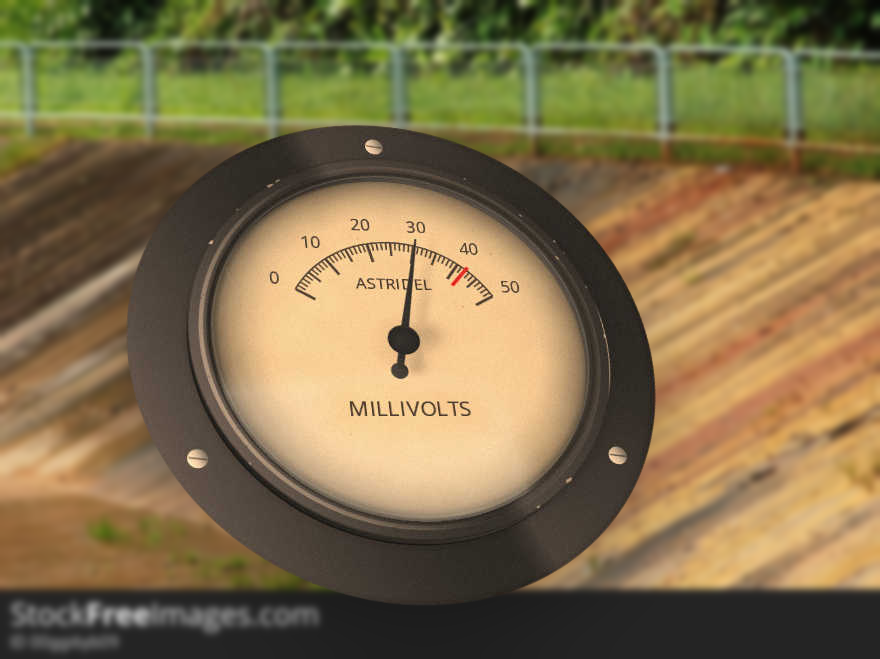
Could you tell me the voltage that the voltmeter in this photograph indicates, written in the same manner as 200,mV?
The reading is 30,mV
